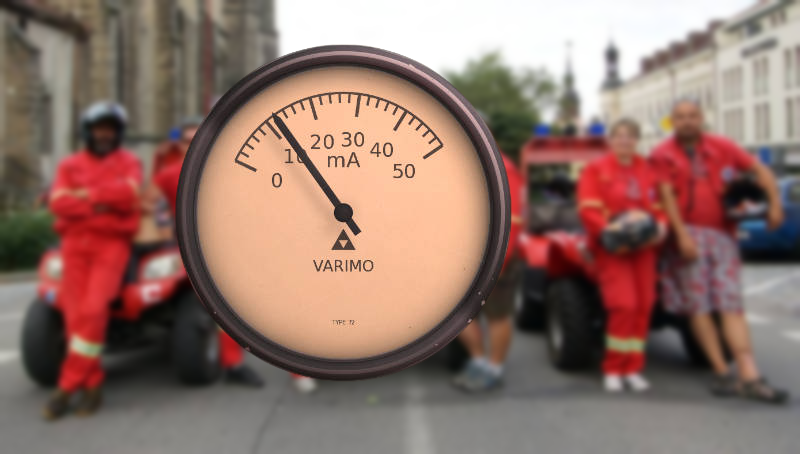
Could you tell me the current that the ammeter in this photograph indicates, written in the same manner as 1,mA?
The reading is 12,mA
